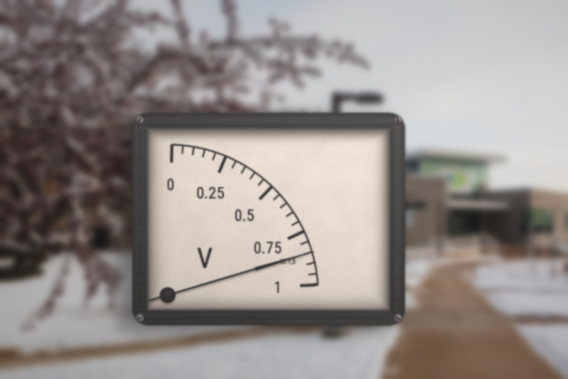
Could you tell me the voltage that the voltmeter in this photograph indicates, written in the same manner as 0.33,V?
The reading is 0.85,V
